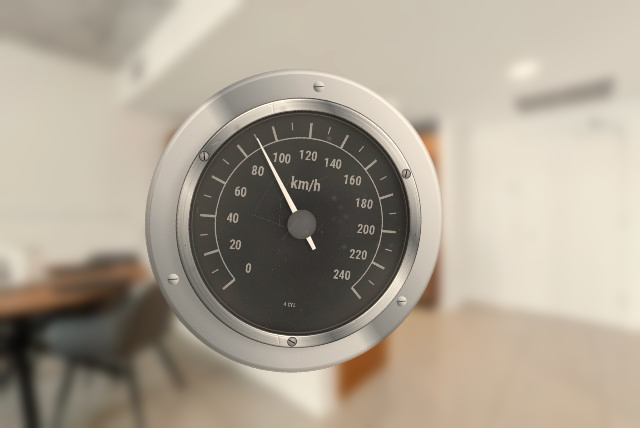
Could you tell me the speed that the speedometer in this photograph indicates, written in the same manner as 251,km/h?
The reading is 90,km/h
